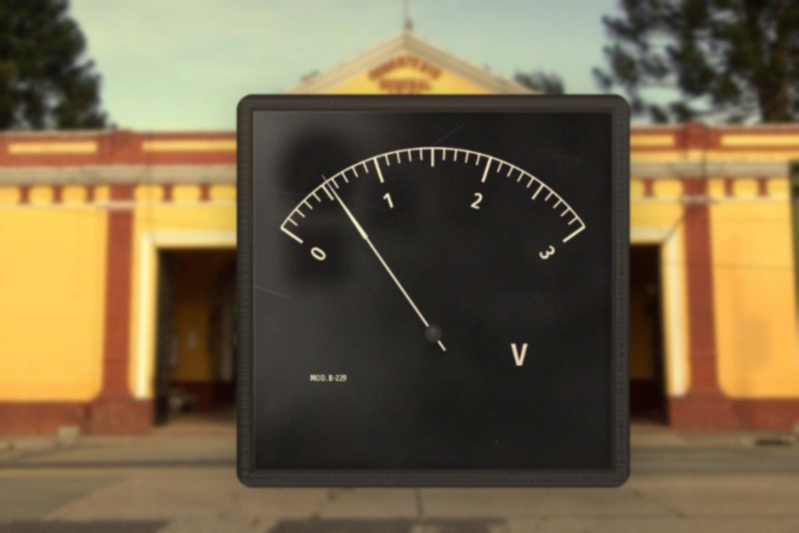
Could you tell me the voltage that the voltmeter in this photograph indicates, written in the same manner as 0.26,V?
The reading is 0.55,V
